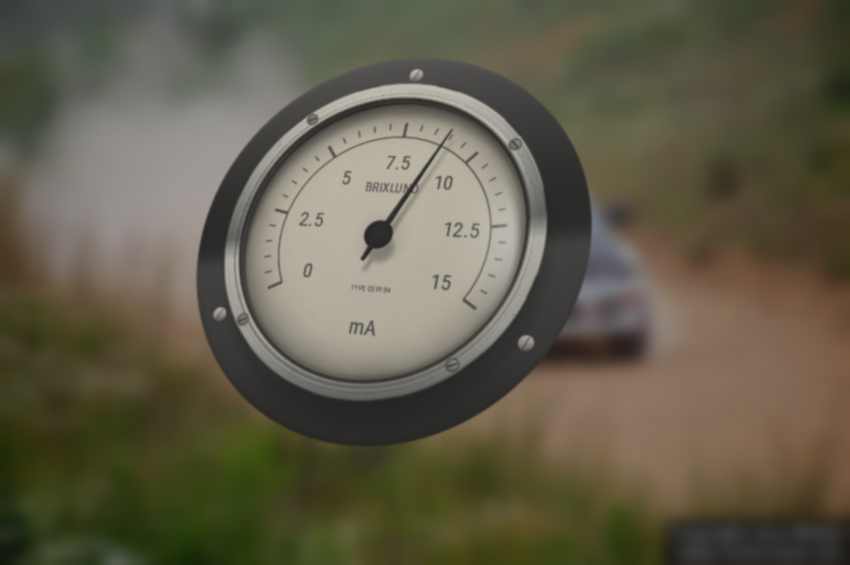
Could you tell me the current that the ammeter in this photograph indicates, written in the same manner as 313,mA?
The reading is 9,mA
